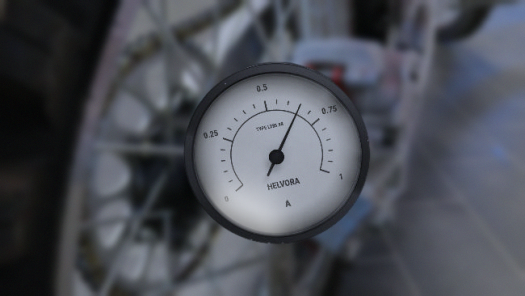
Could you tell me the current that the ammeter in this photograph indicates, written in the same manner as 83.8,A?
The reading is 0.65,A
